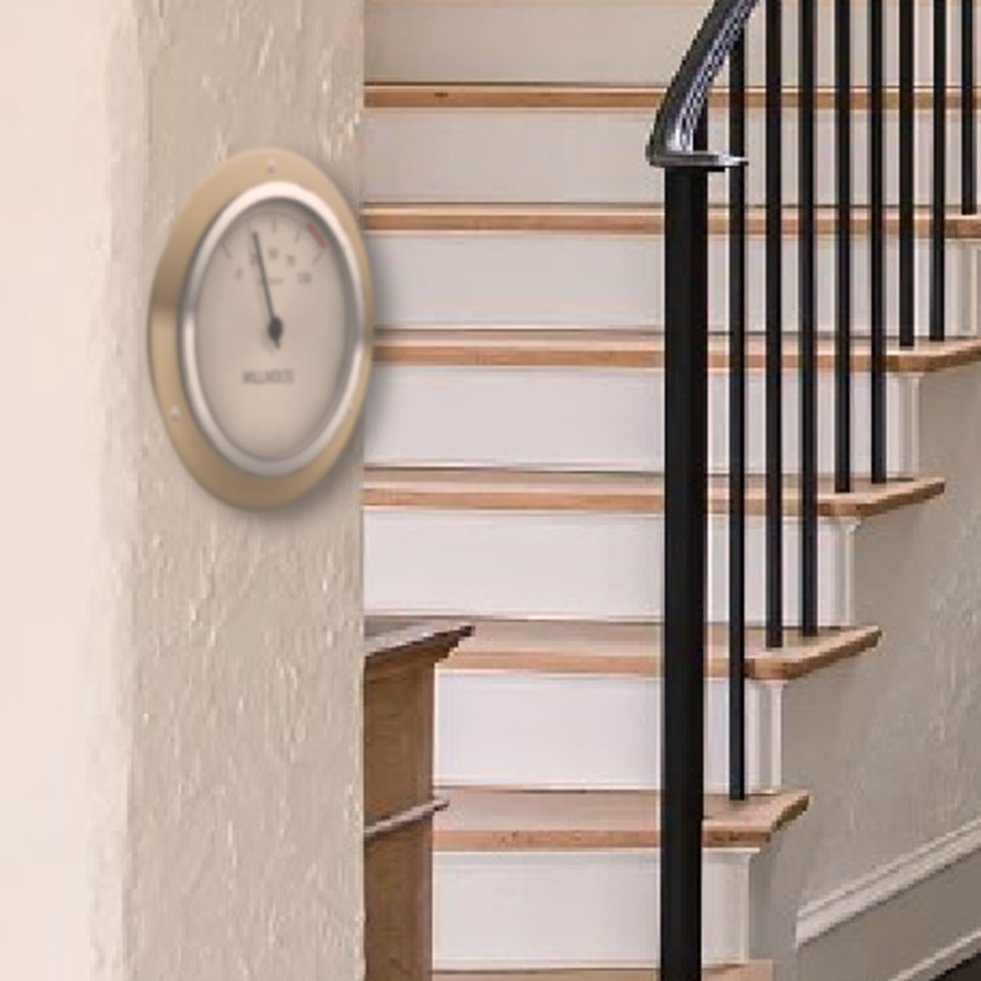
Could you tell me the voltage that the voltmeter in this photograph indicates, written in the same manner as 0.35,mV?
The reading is 25,mV
